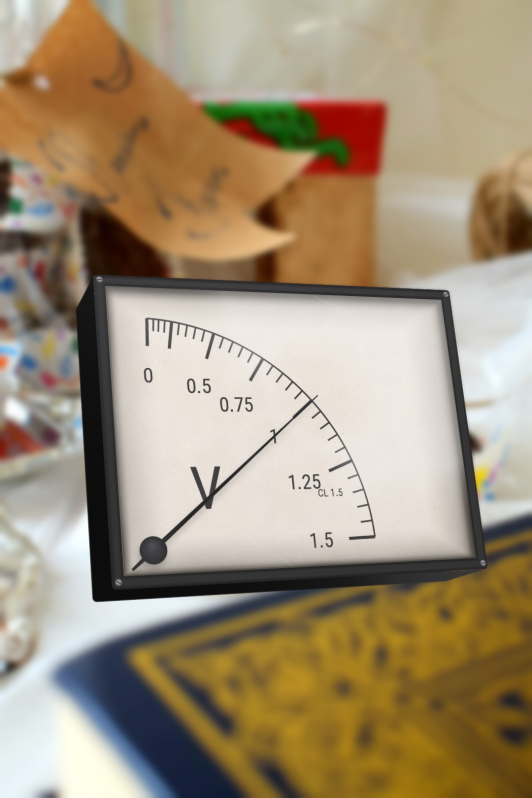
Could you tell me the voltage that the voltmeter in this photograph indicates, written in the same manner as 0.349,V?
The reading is 1,V
